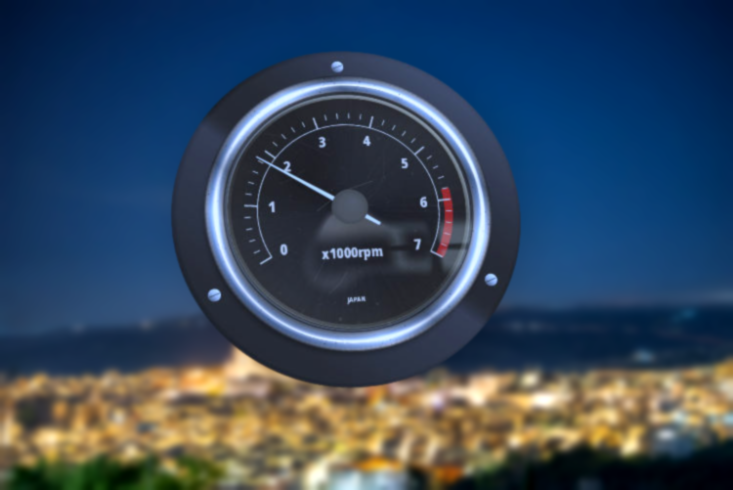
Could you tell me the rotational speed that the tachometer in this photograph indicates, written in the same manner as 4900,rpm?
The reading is 1800,rpm
